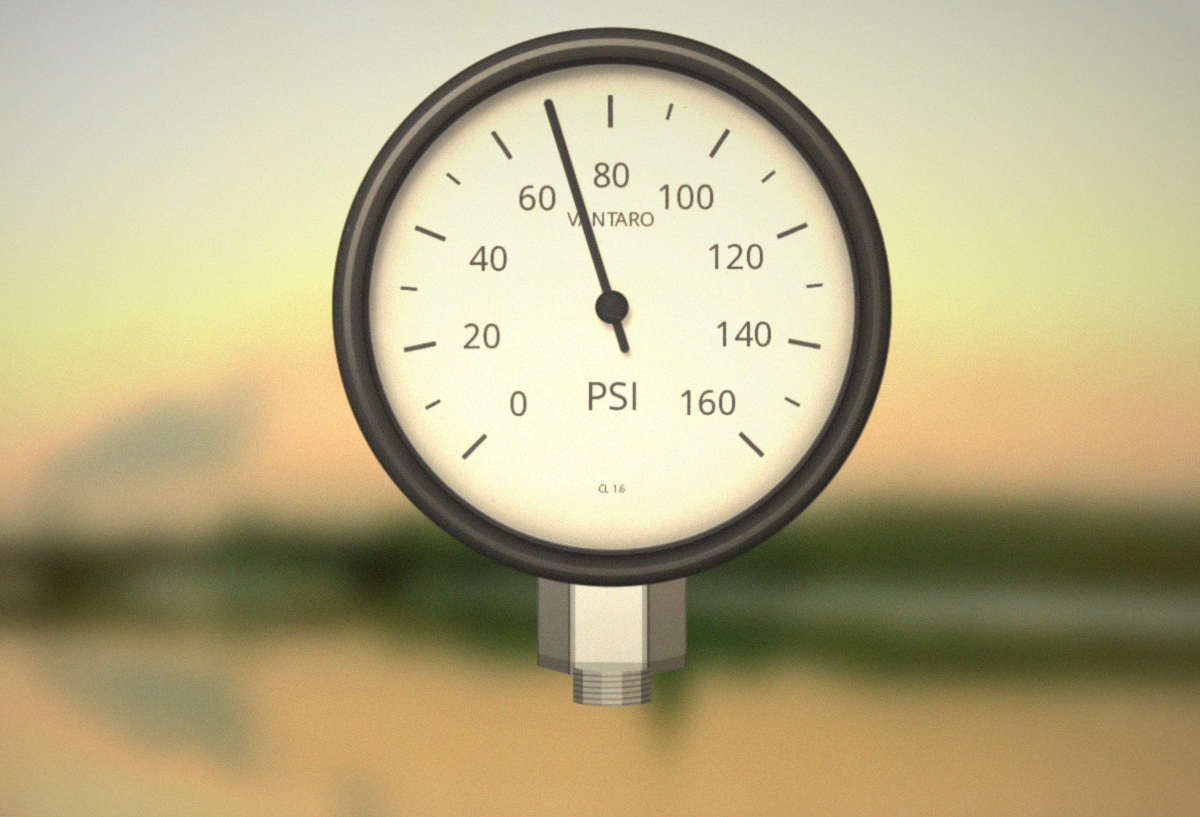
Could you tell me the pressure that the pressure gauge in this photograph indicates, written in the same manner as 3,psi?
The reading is 70,psi
